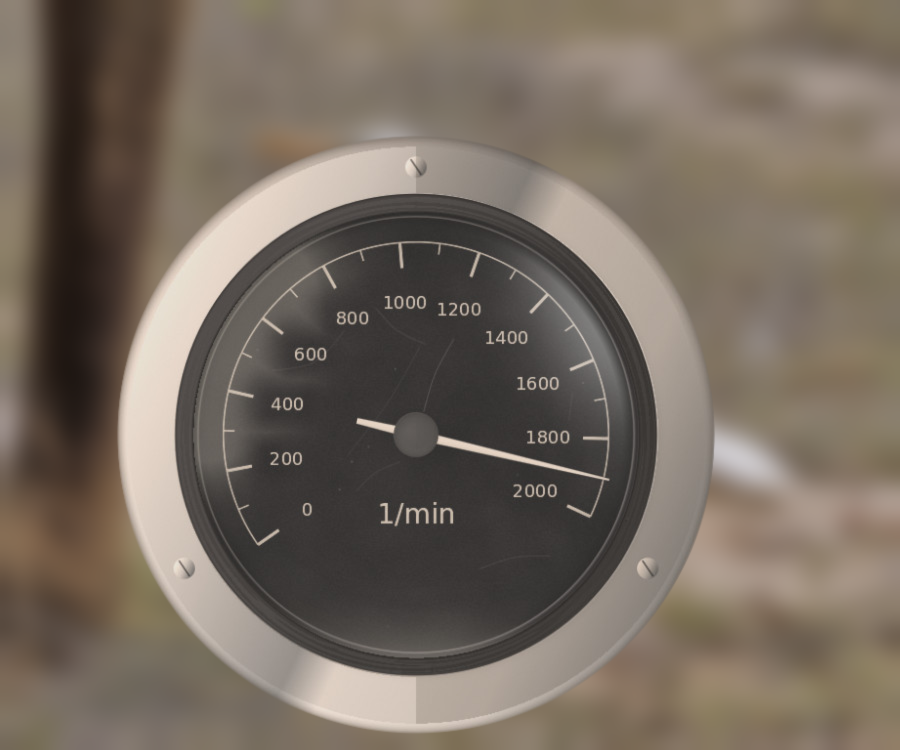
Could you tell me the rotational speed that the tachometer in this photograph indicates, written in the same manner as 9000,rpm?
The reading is 1900,rpm
